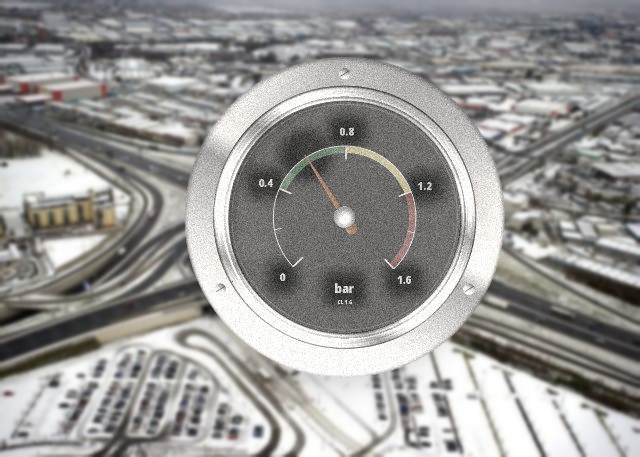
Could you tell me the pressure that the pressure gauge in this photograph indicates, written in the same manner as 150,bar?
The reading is 0.6,bar
